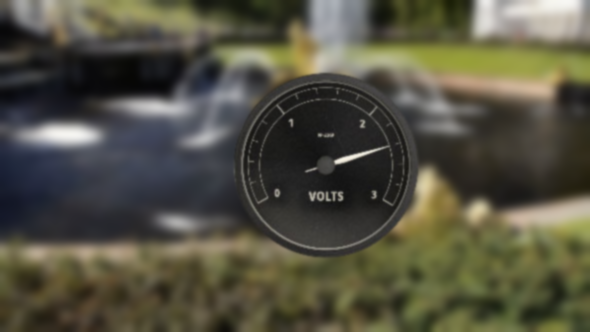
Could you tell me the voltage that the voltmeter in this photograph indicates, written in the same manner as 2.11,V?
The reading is 2.4,V
